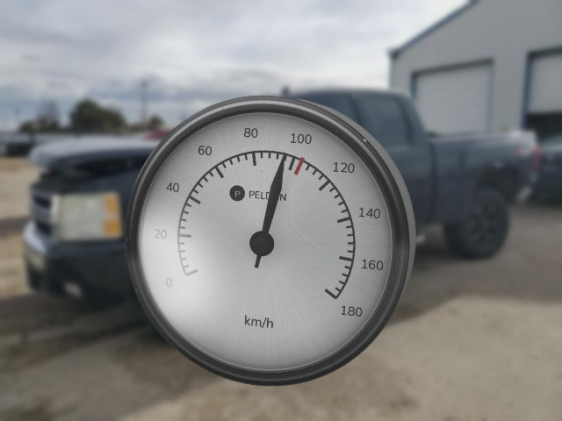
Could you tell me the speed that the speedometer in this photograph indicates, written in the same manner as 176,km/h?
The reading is 96,km/h
